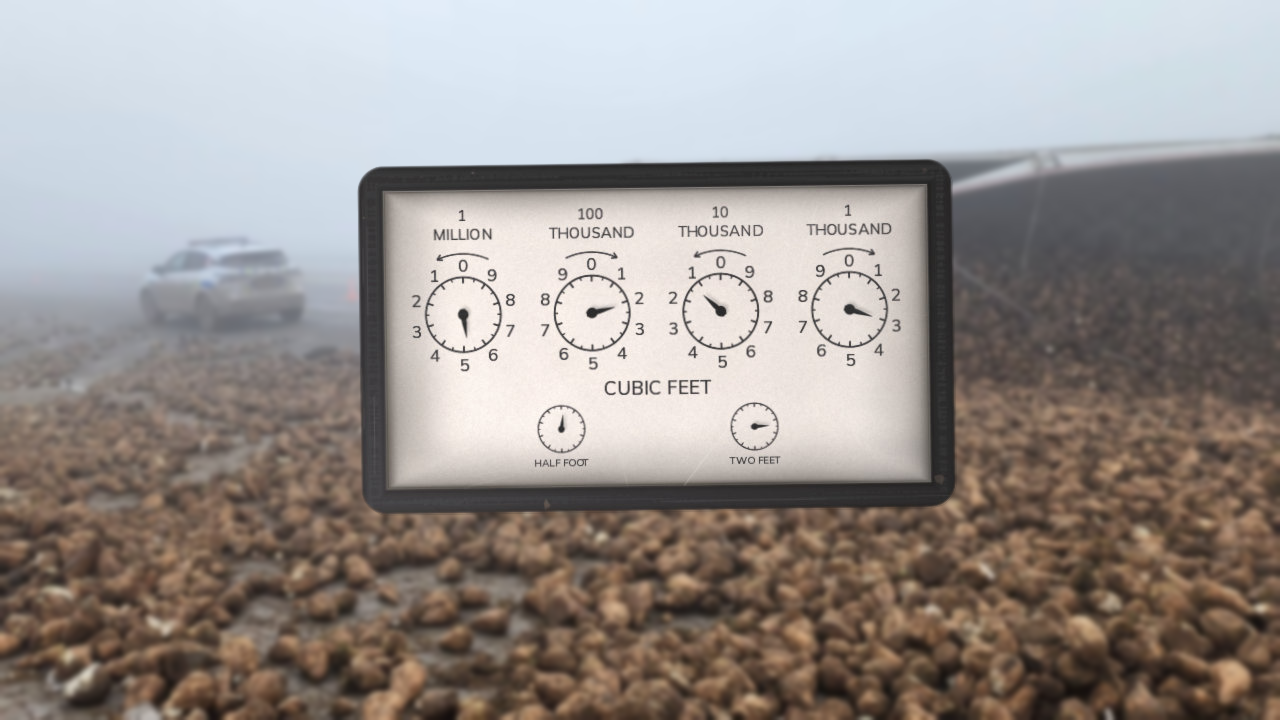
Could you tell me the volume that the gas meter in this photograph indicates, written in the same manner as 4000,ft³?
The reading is 521300,ft³
